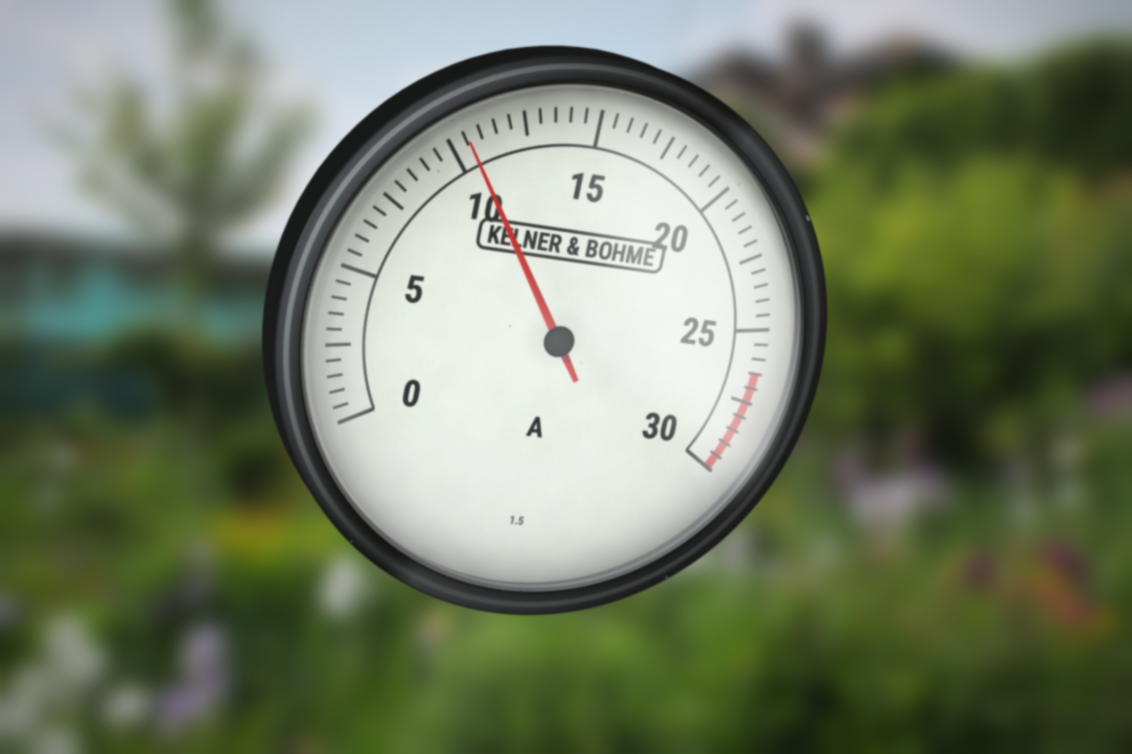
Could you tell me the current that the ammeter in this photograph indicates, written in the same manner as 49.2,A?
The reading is 10.5,A
